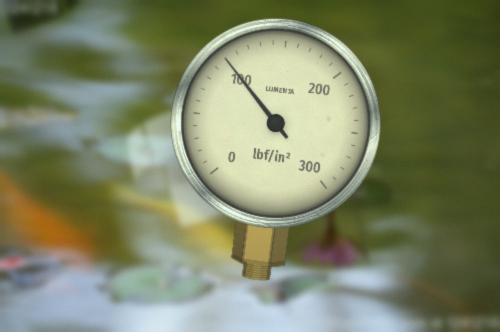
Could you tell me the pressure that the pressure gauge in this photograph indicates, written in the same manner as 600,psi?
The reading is 100,psi
